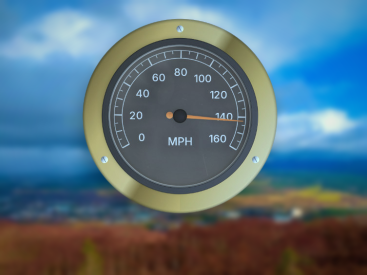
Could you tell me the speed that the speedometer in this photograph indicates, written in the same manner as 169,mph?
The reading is 142.5,mph
